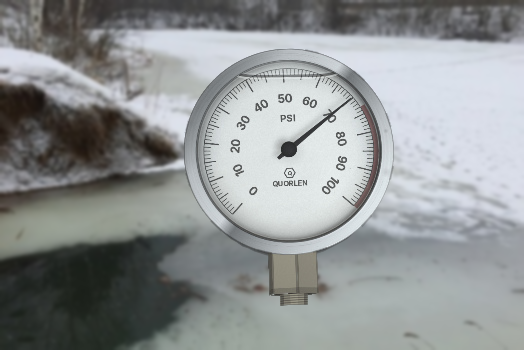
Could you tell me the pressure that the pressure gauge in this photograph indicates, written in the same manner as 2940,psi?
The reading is 70,psi
